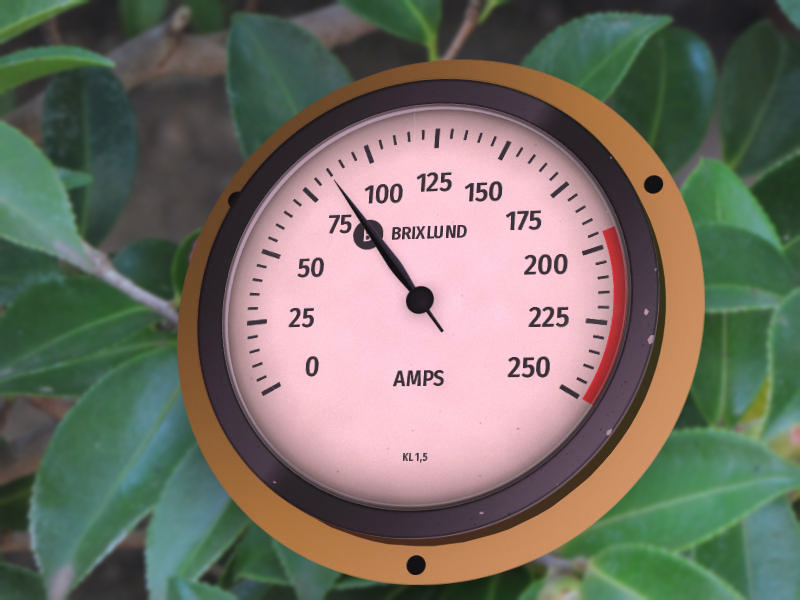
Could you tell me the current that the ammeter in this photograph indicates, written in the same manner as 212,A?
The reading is 85,A
